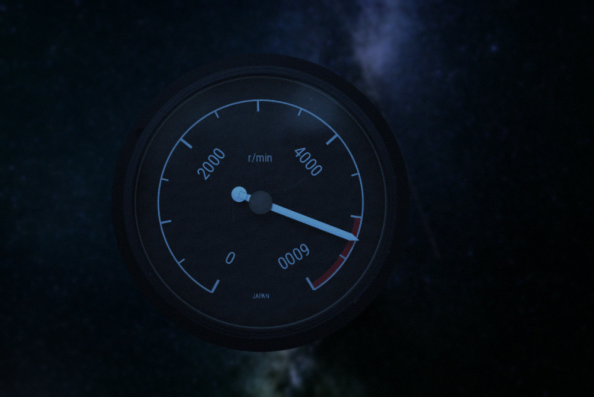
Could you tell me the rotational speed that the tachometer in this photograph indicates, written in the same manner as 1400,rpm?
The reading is 5250,rpm
